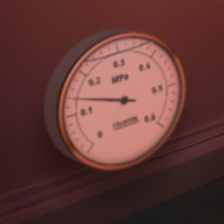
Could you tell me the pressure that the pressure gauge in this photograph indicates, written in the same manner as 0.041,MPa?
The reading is 0.14,MPa
